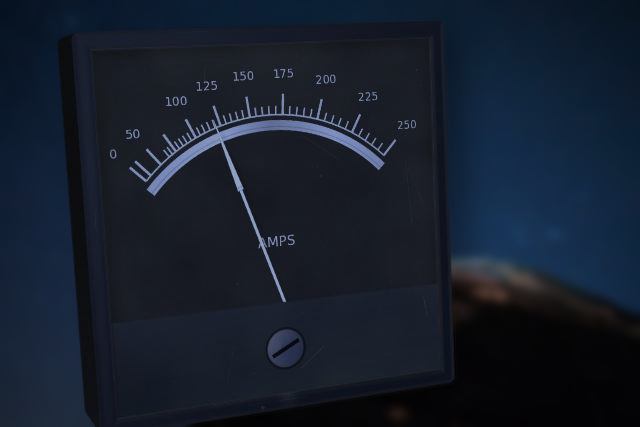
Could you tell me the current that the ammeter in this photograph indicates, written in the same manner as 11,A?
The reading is 120,A
